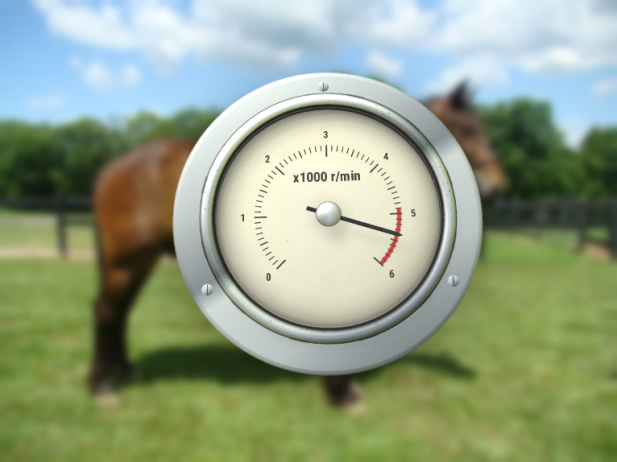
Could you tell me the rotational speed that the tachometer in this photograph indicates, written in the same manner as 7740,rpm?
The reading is 5400,rpm
